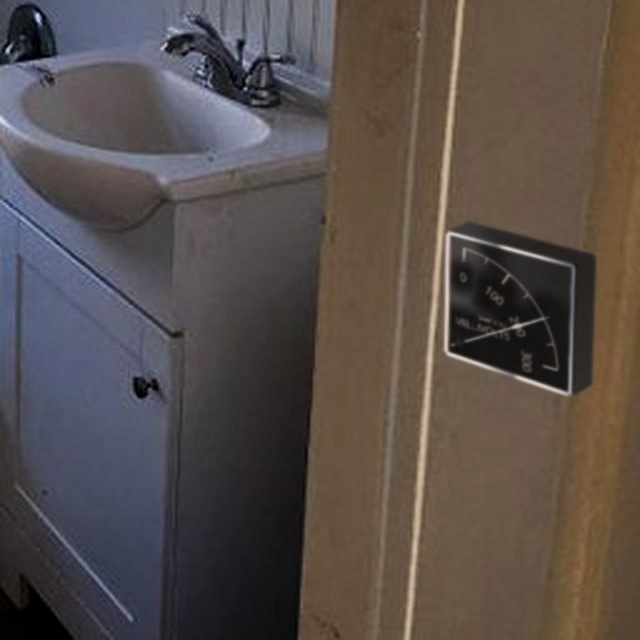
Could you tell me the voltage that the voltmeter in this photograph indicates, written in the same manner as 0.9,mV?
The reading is 200,mV
